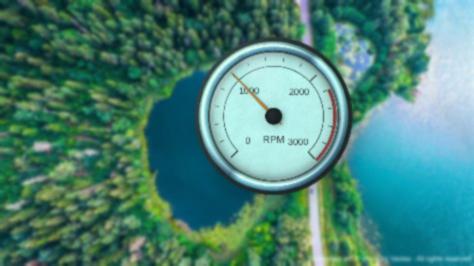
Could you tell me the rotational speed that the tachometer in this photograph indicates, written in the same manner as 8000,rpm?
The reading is 1000,rpm
